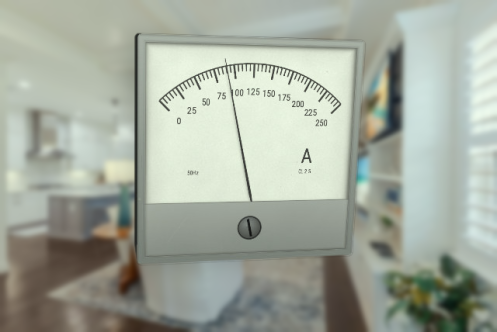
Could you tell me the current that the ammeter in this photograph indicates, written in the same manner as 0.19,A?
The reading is 90,A
